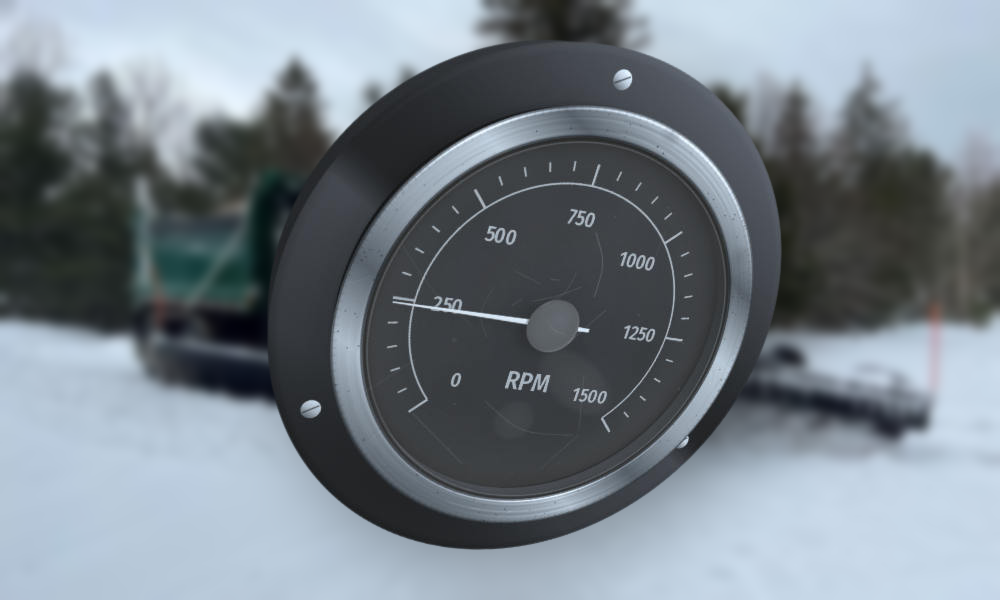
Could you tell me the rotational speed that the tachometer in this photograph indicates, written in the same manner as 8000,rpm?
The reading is 250,rpm
